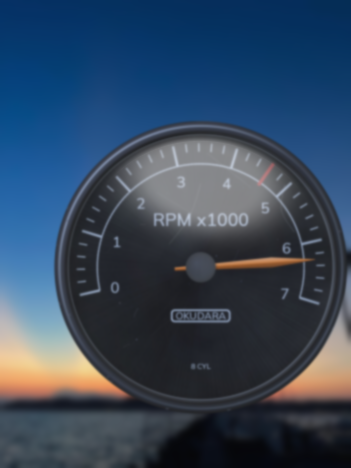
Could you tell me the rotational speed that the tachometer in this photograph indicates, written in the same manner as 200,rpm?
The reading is 6300,rpm
